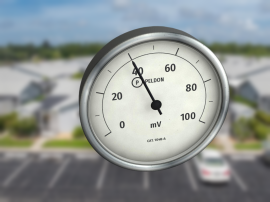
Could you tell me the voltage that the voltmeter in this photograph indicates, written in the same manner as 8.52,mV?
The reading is 40,mV
